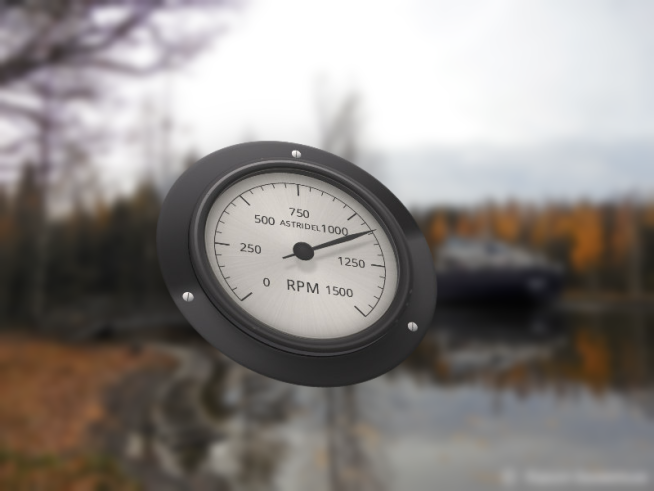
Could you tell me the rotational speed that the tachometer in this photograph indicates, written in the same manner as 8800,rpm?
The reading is 1100,rpm
